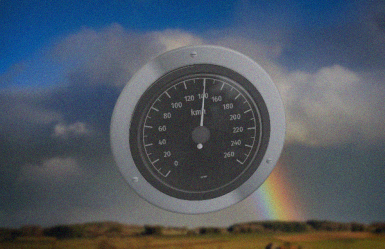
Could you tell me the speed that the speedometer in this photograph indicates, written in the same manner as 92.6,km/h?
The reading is 140,km/h
